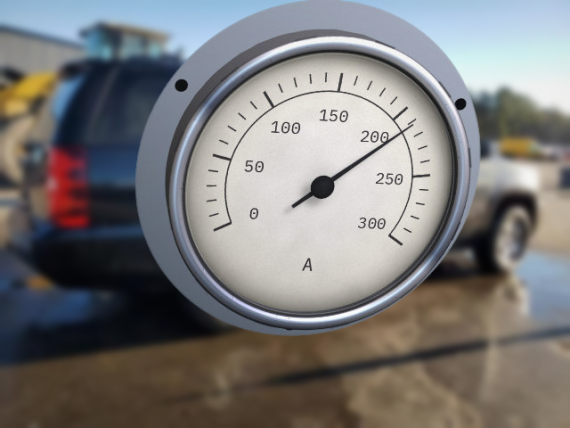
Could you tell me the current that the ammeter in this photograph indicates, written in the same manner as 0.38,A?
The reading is 210,A
